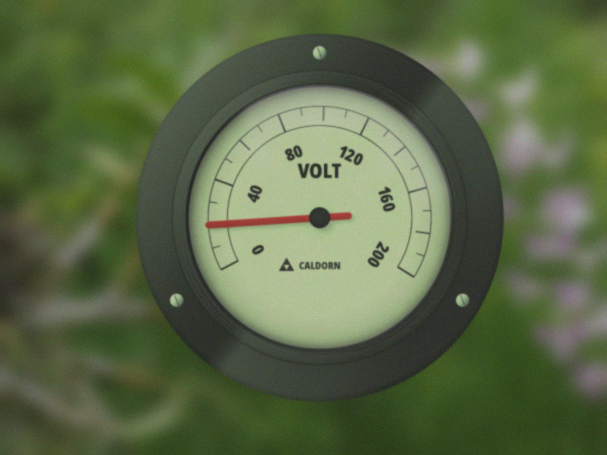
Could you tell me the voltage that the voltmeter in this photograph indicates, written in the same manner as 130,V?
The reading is 20,V
